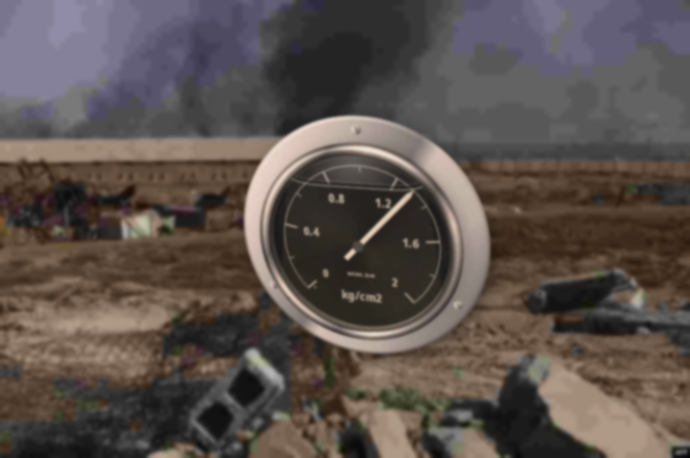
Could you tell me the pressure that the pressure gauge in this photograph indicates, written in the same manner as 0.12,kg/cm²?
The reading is 1.3,kg/cm²
